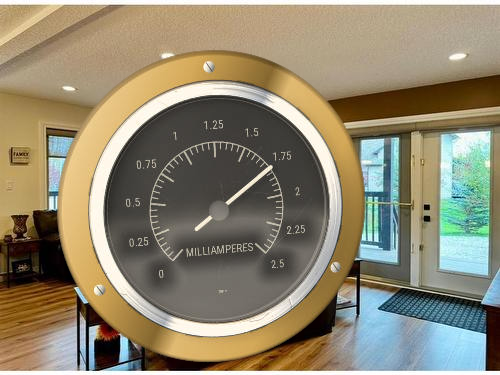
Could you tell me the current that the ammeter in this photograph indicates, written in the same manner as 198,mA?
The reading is 1.75,mA
